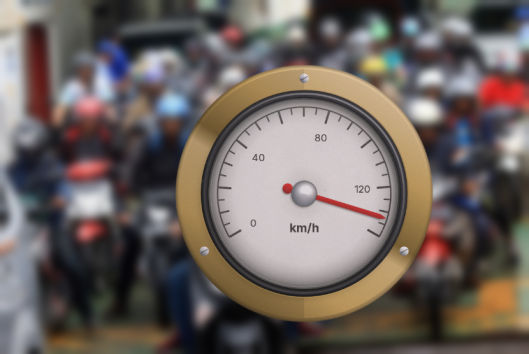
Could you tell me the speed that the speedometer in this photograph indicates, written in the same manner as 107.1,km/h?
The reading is 132.5,km/h
